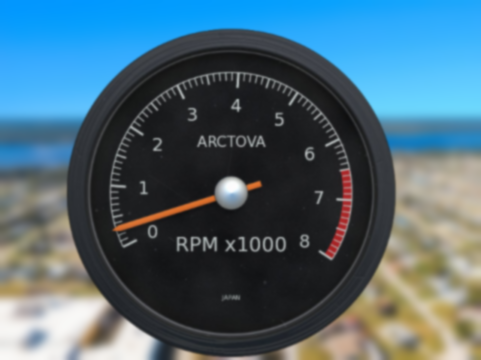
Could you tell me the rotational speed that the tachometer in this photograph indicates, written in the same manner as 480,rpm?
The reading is 300,rpm
